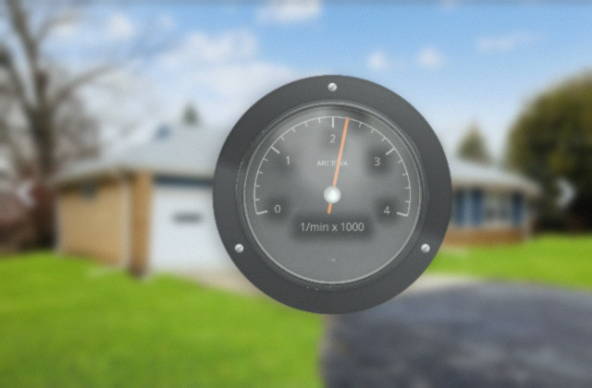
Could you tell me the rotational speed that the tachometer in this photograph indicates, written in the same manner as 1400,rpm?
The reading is 2200,rpm
